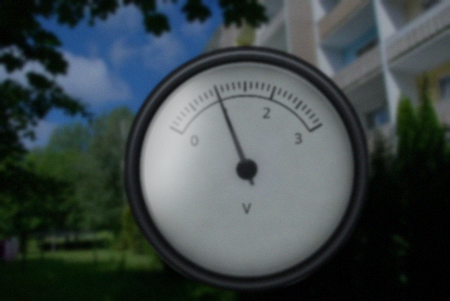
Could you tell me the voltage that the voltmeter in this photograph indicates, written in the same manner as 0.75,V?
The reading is 1,V
